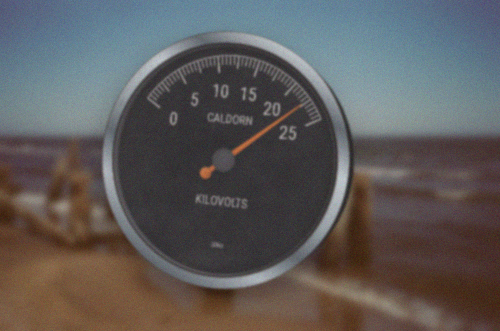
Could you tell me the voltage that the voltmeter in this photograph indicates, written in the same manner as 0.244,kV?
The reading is 22.5,kV
